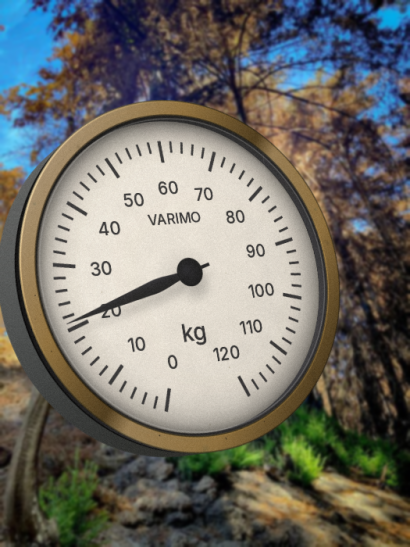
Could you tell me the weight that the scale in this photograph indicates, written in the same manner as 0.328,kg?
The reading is 21,kg
